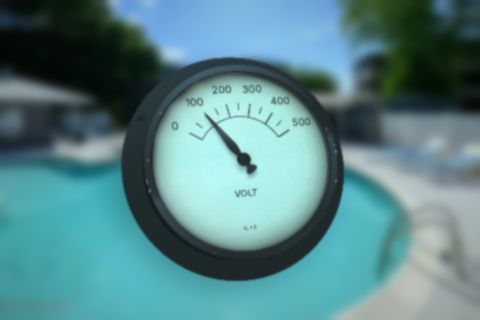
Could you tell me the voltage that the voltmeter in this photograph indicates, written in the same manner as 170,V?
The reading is 100,V
